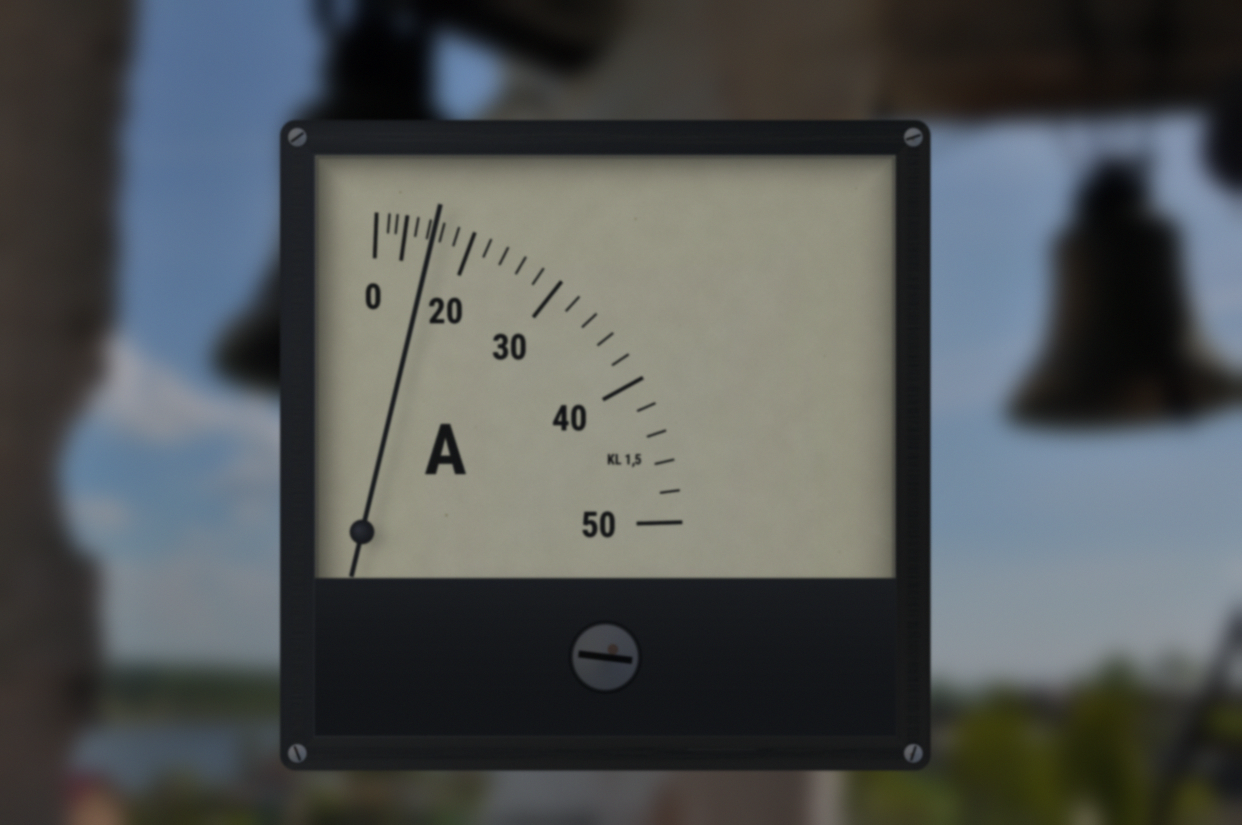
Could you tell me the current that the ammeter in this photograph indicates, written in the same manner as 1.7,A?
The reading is 15,A
